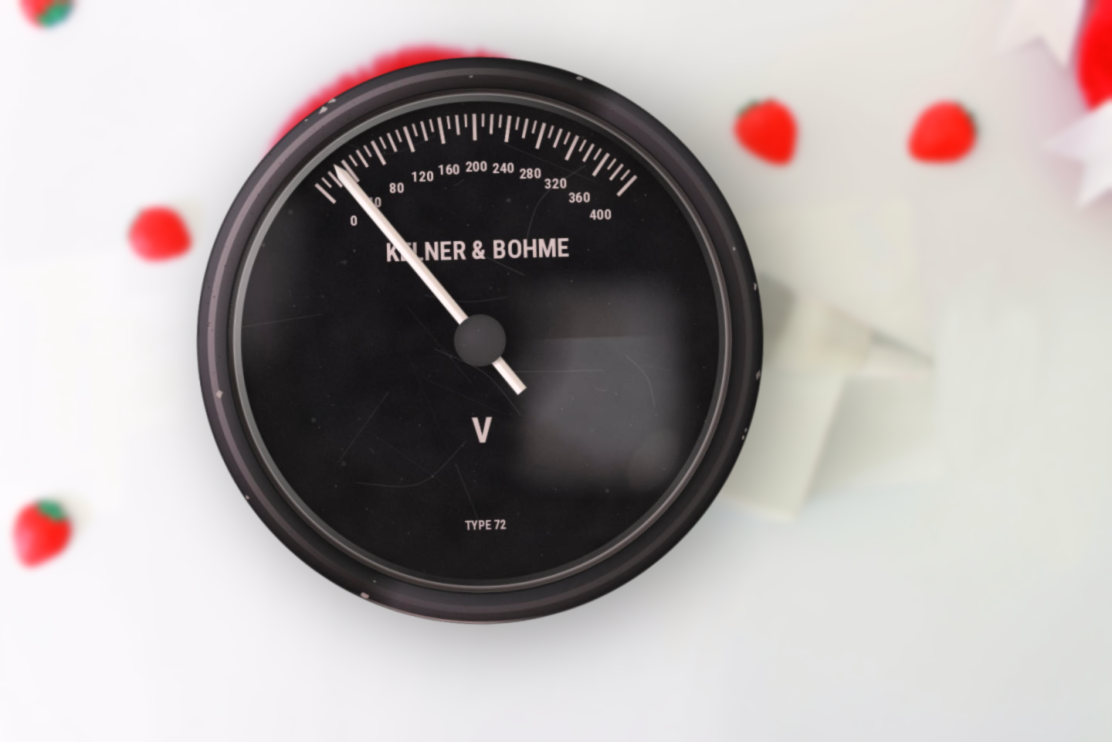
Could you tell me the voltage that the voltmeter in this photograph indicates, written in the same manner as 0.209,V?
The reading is 30,V
